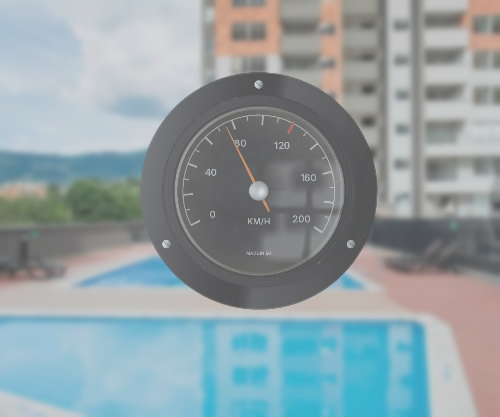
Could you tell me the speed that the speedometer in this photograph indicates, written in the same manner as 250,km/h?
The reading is 75,km/h
